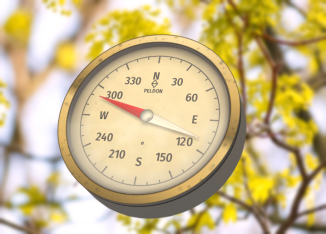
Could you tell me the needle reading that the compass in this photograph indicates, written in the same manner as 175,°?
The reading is 290,°
